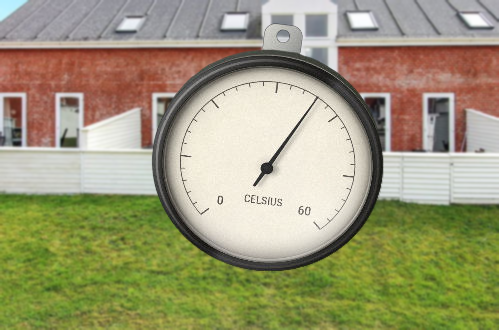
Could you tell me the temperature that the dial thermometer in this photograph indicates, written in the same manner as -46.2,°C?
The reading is 36,°C
